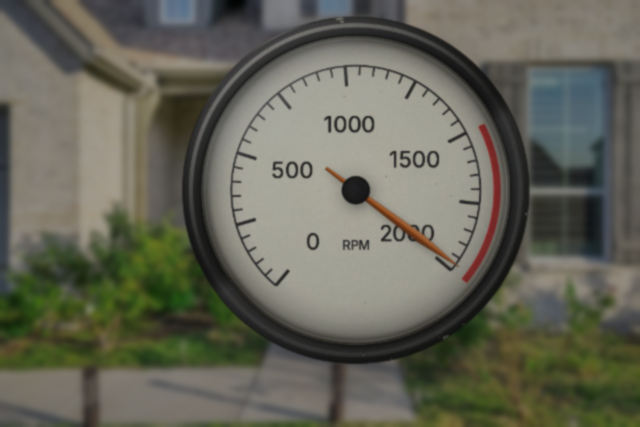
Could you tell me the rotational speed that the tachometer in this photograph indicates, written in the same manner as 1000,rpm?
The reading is 1975,rpm
